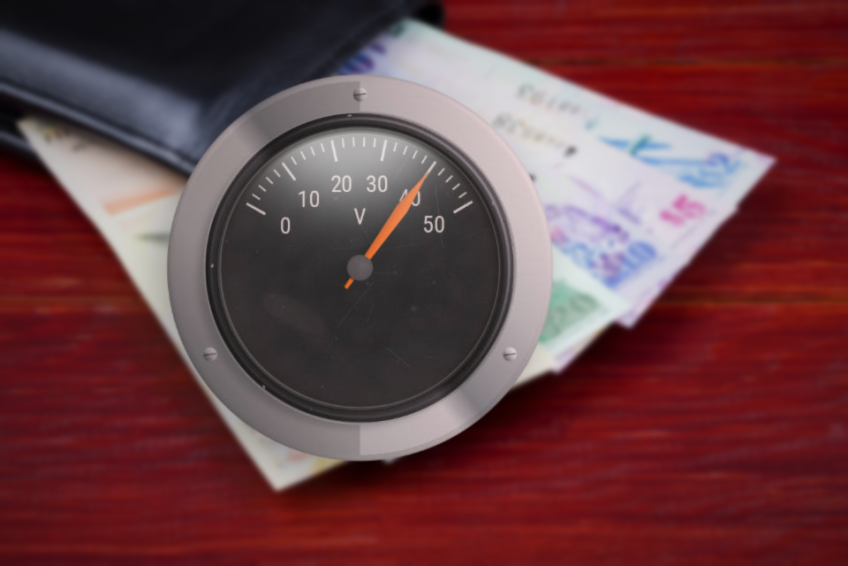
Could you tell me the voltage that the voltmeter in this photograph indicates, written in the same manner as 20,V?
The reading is 40,V
